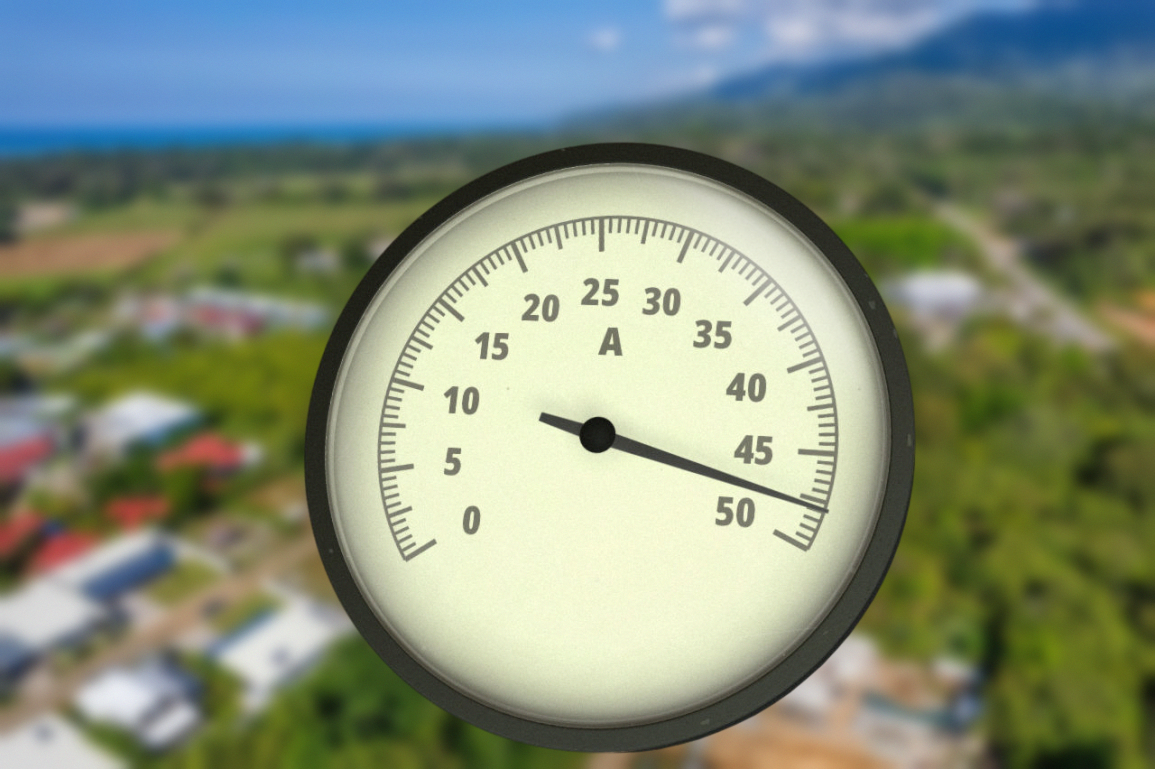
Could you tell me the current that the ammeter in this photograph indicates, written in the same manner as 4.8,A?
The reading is 48,A
